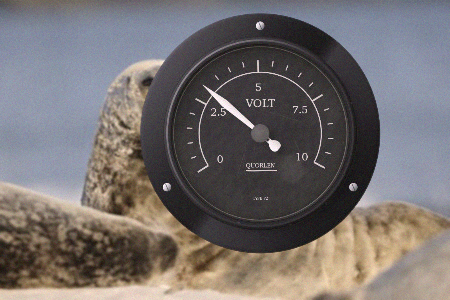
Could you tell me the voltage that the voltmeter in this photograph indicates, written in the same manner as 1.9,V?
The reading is 3,V
